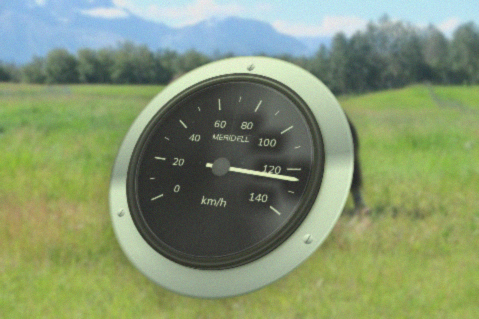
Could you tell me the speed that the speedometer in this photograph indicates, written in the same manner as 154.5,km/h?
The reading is 125,km/h
